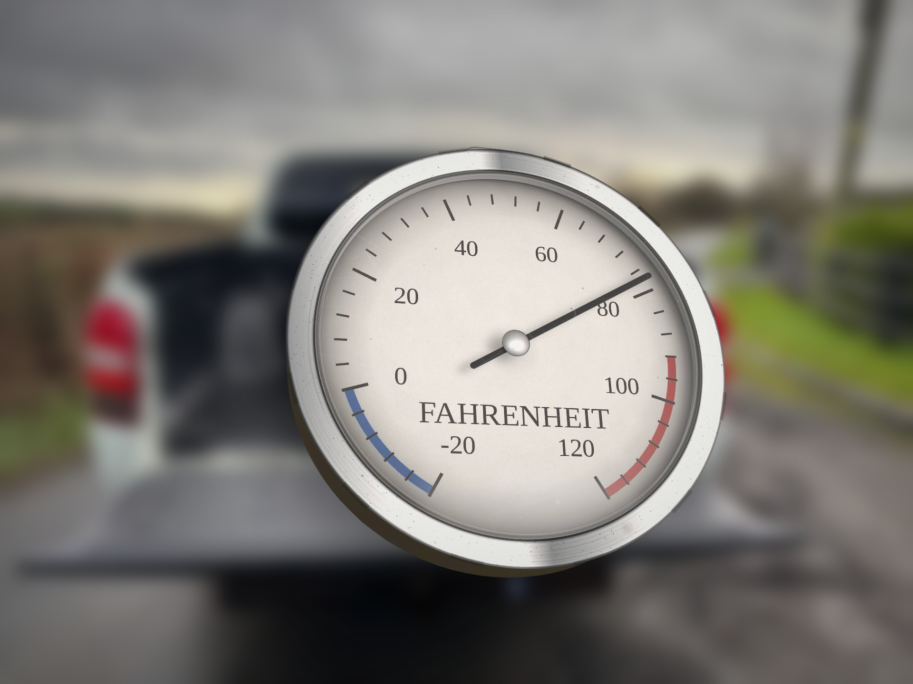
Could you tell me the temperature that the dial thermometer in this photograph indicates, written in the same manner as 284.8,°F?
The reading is 78,°F
